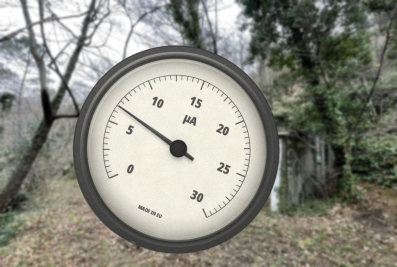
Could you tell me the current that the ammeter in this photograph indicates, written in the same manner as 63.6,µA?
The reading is 6.5,µA
